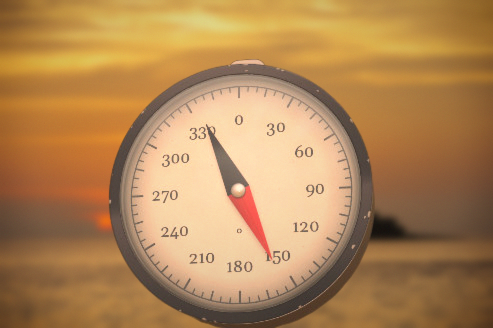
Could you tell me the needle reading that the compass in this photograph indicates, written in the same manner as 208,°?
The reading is 155,°
